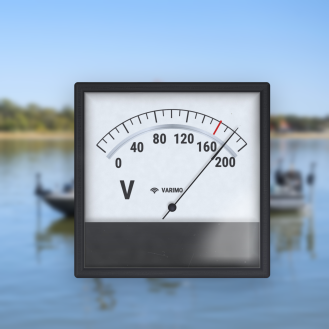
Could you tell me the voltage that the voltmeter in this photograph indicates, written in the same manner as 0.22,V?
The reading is 180,V
